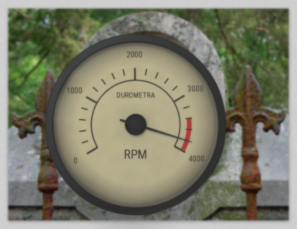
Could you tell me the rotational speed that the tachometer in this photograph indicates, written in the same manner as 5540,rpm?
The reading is 3800,rpm
